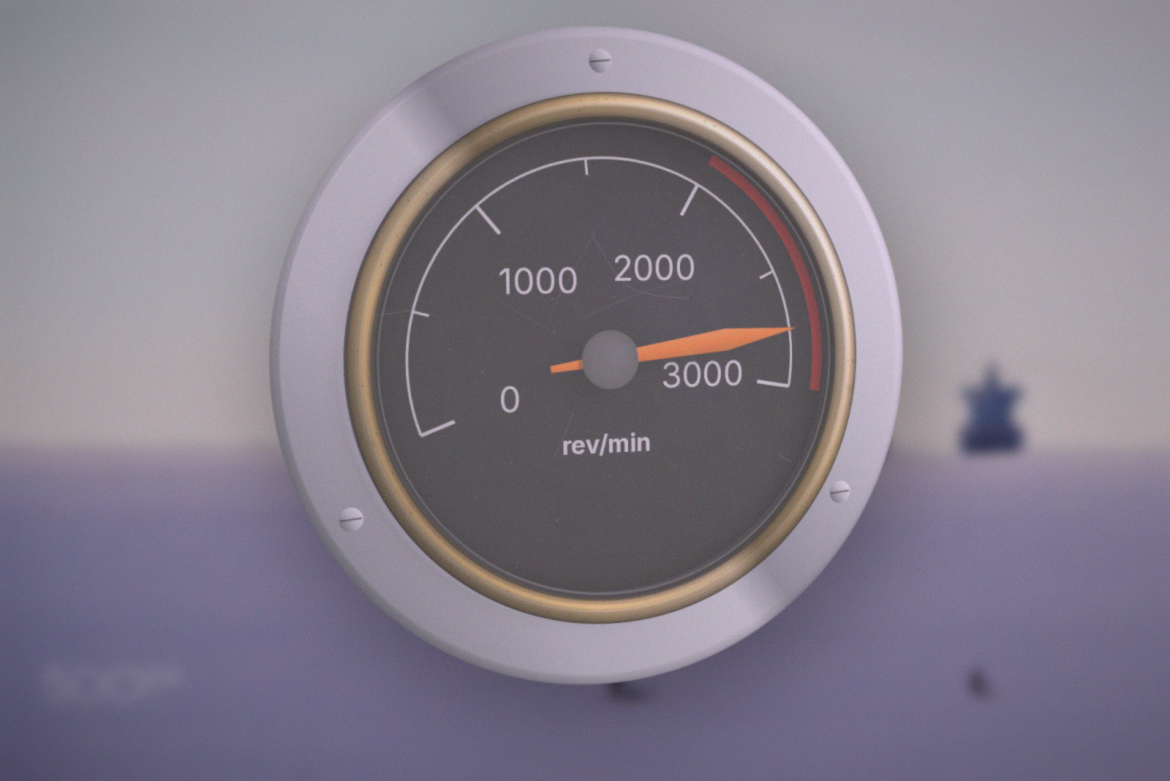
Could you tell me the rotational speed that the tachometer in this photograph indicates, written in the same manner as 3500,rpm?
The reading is 2750,rpm
